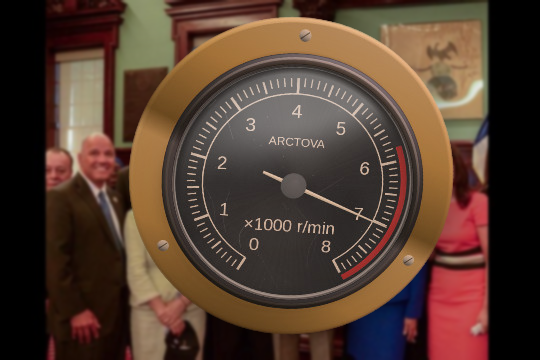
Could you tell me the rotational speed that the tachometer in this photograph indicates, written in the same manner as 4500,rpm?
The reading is 7000,rpm
